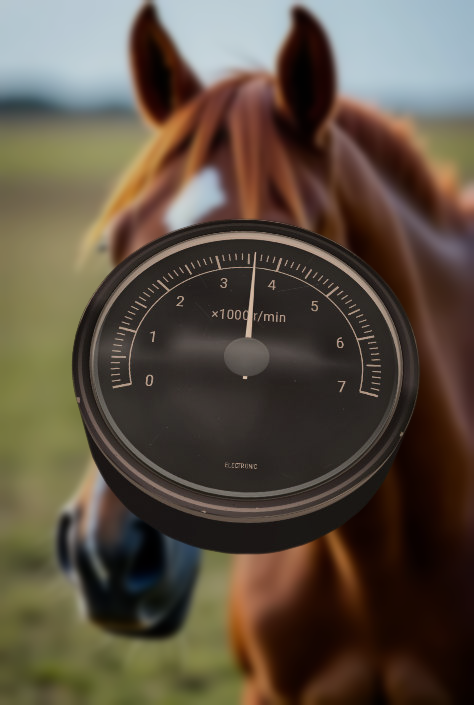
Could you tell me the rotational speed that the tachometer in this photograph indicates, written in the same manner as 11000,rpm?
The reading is 3600,rpm
